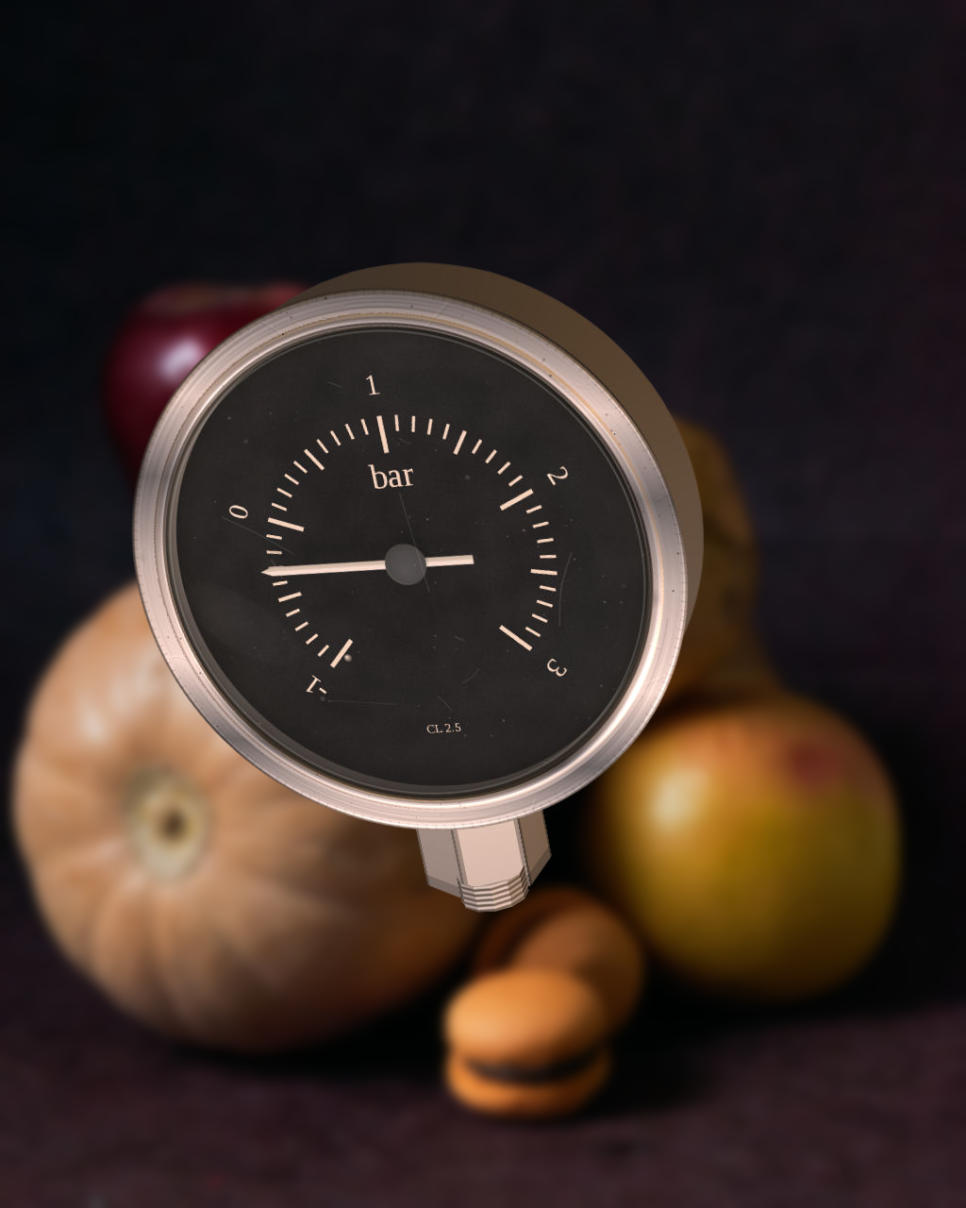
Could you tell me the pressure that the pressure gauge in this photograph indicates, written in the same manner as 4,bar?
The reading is -0.3,bar
